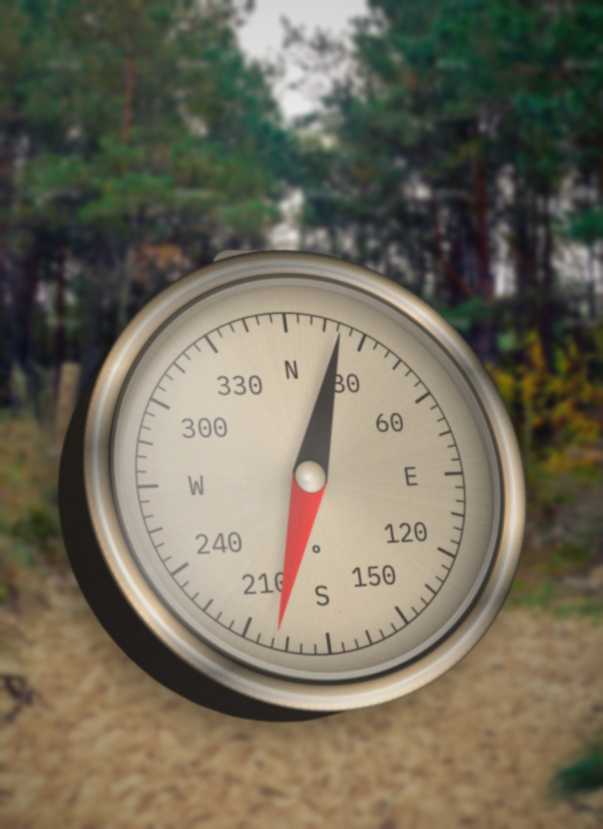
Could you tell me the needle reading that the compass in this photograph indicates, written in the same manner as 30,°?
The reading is 200,°
